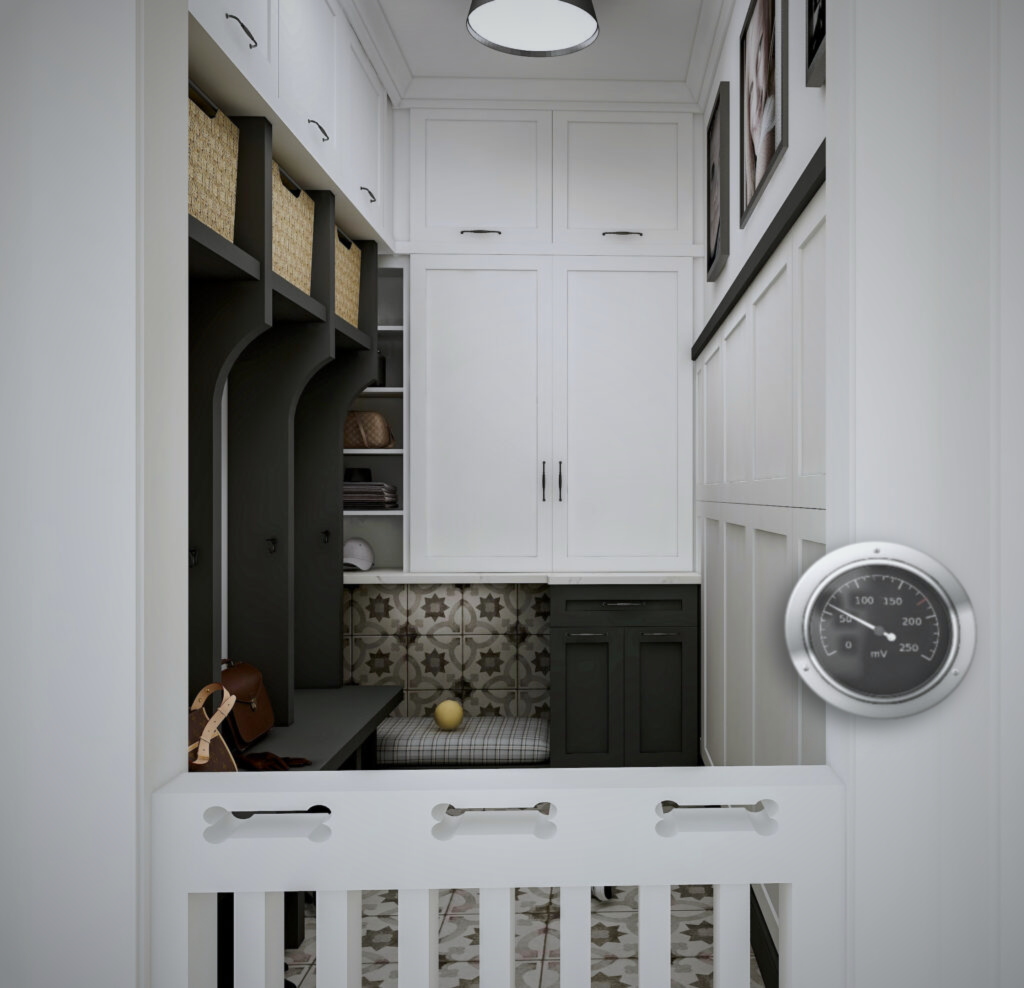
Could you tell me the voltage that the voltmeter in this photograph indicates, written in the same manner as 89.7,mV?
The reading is 60,mV
